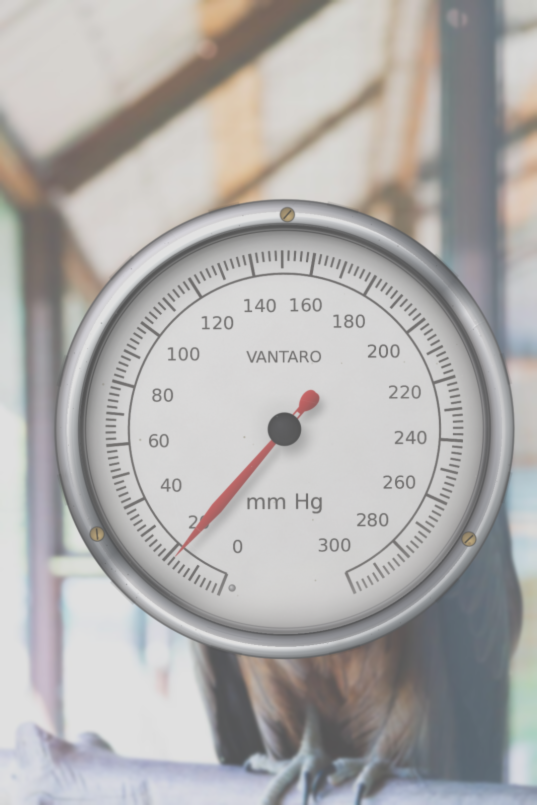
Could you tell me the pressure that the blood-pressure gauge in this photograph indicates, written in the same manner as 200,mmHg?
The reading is 18,mmHg
